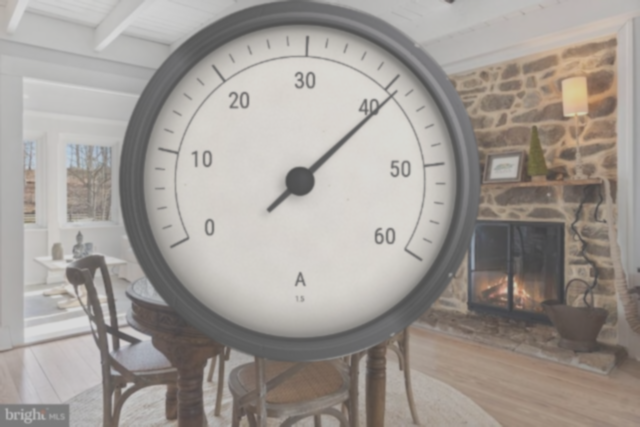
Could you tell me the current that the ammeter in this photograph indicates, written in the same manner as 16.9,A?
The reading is 41,A
